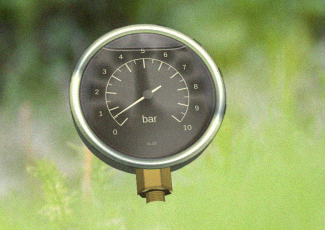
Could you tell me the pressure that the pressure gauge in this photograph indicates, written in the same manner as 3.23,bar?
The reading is 0.5,bar
